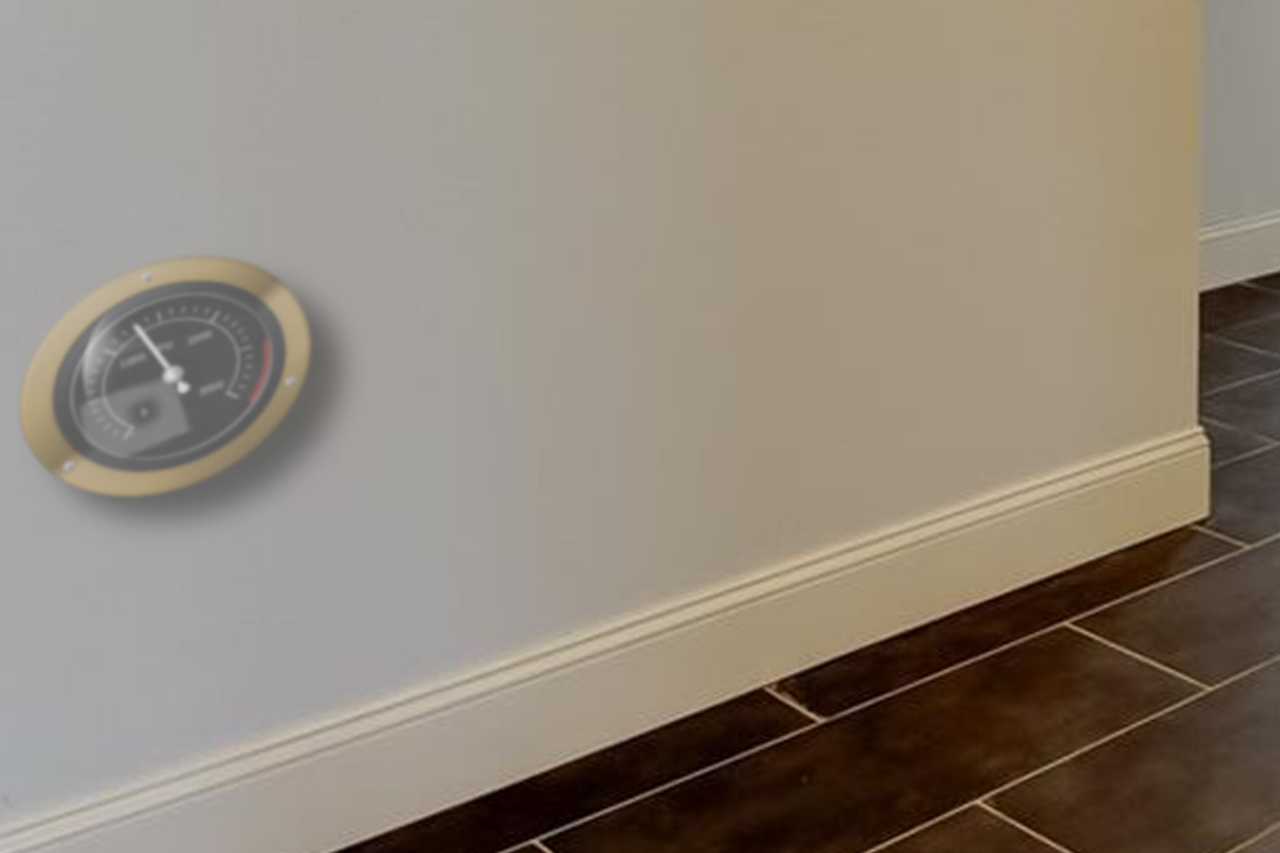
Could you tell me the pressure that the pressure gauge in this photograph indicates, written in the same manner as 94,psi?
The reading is 1300,psi
